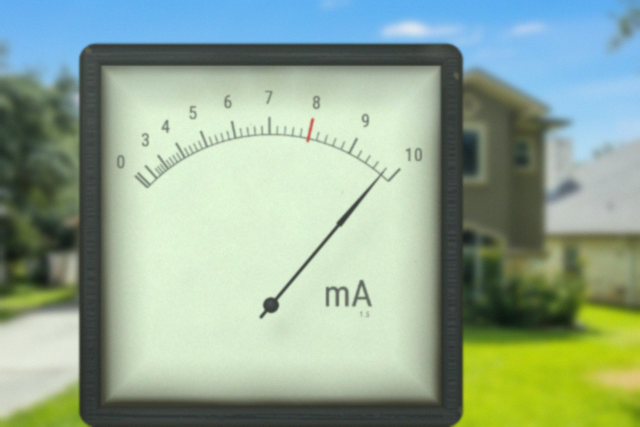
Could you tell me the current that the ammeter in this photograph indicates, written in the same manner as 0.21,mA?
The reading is 9.8,mA
